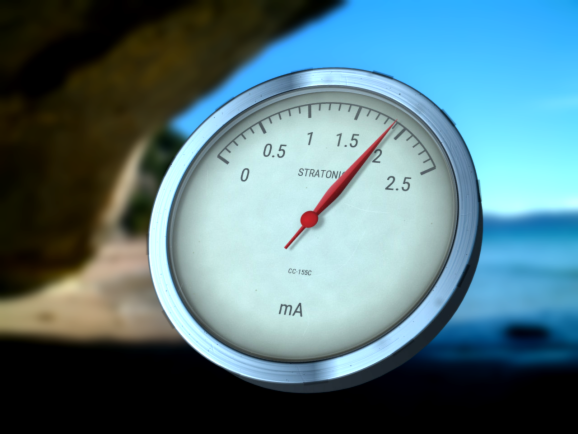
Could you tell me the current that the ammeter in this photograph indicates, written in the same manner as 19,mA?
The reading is 1.9,mA
